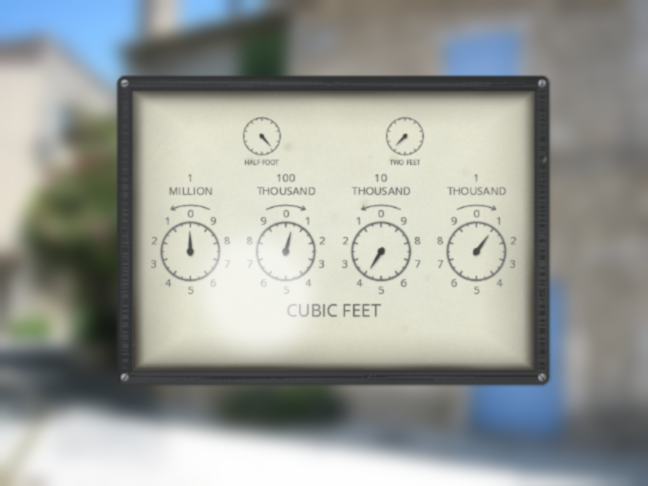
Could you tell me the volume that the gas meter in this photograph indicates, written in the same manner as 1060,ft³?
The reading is 4100,ft³
